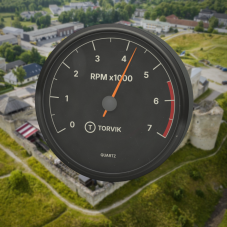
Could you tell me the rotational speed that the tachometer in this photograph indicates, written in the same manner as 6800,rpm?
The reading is 4250,rpm
